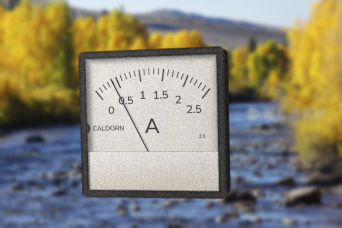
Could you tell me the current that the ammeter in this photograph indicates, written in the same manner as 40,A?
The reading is 0.4,A
